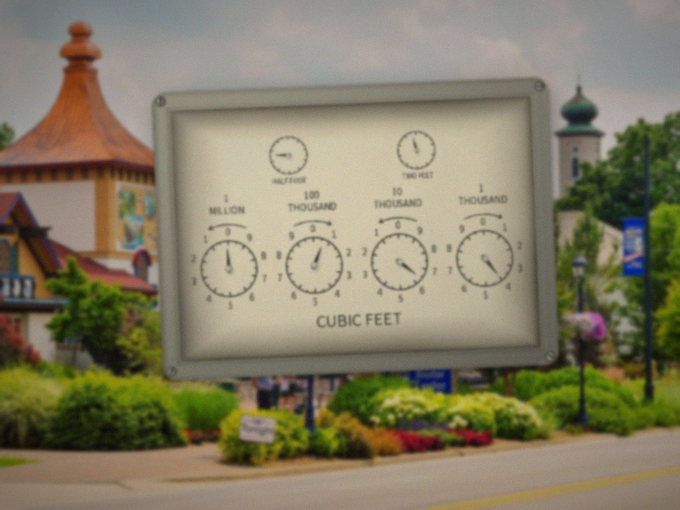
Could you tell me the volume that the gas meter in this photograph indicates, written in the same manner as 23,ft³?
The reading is 6400,ft³
